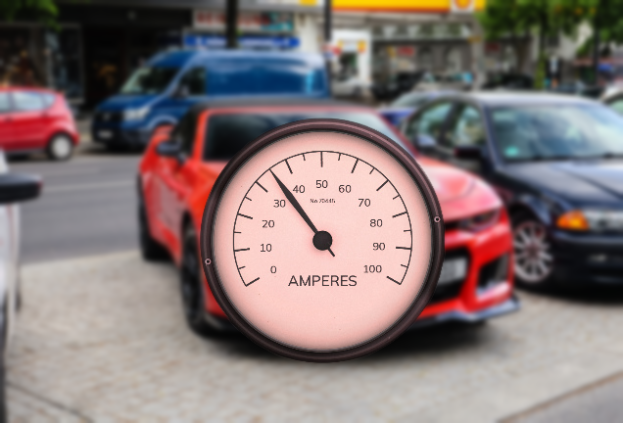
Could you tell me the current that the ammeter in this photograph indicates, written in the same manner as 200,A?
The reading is 35,A
